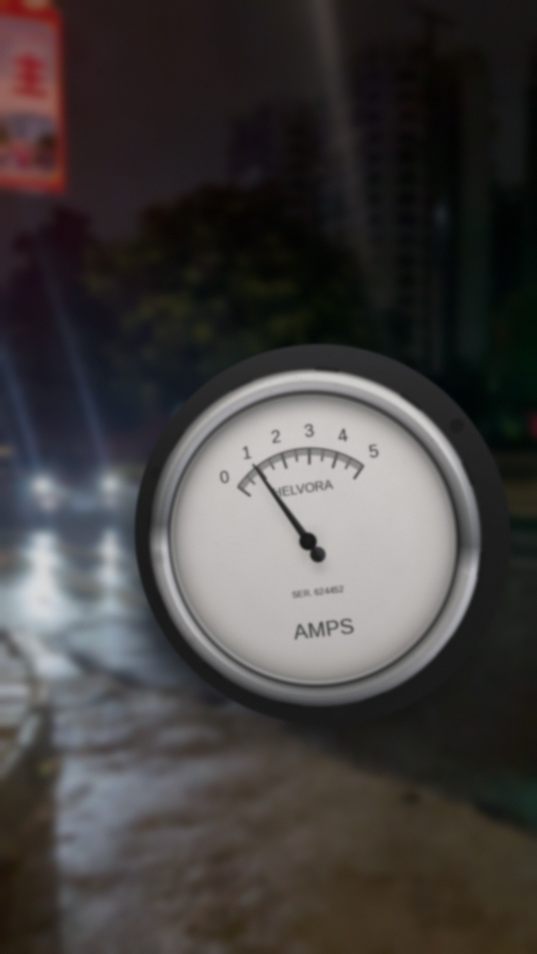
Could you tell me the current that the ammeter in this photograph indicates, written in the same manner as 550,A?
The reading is 1,A
